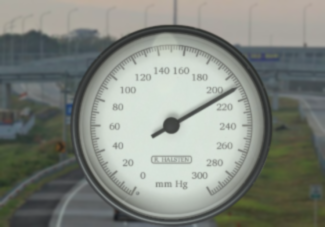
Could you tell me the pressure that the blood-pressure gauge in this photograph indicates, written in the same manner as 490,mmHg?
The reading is 210,mmHg
